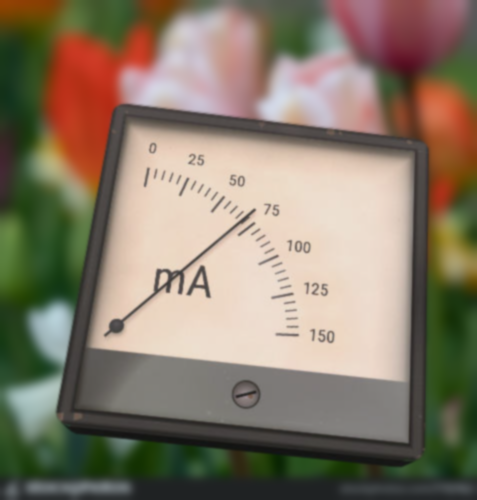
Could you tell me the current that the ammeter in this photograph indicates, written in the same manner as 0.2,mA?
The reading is 70,mA
